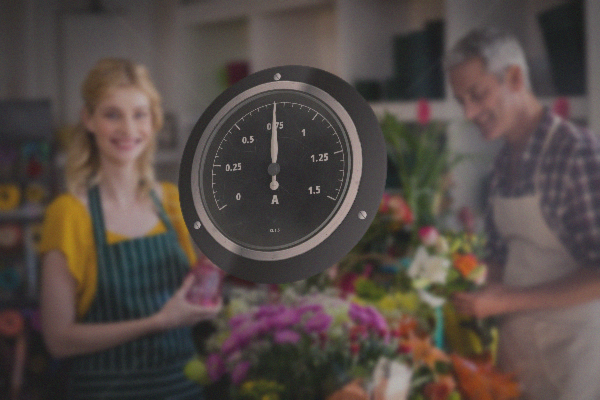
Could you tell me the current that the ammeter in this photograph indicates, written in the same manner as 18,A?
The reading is 0.75,A
